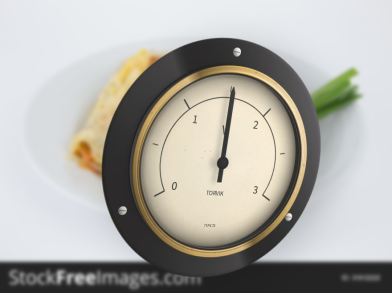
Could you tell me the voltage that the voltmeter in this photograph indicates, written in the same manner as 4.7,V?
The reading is 1.5,V
